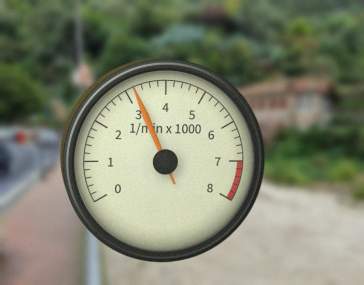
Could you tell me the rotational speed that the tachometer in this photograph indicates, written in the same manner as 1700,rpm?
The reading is 3200,rpm
